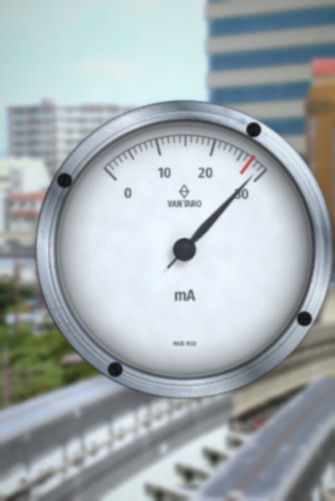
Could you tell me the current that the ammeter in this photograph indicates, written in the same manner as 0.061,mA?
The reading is 29,mA
